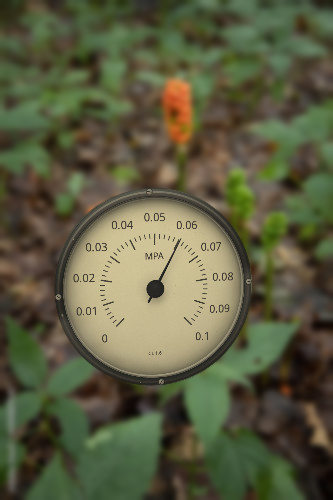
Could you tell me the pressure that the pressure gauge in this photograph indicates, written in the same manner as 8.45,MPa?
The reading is 0.06,MPa
